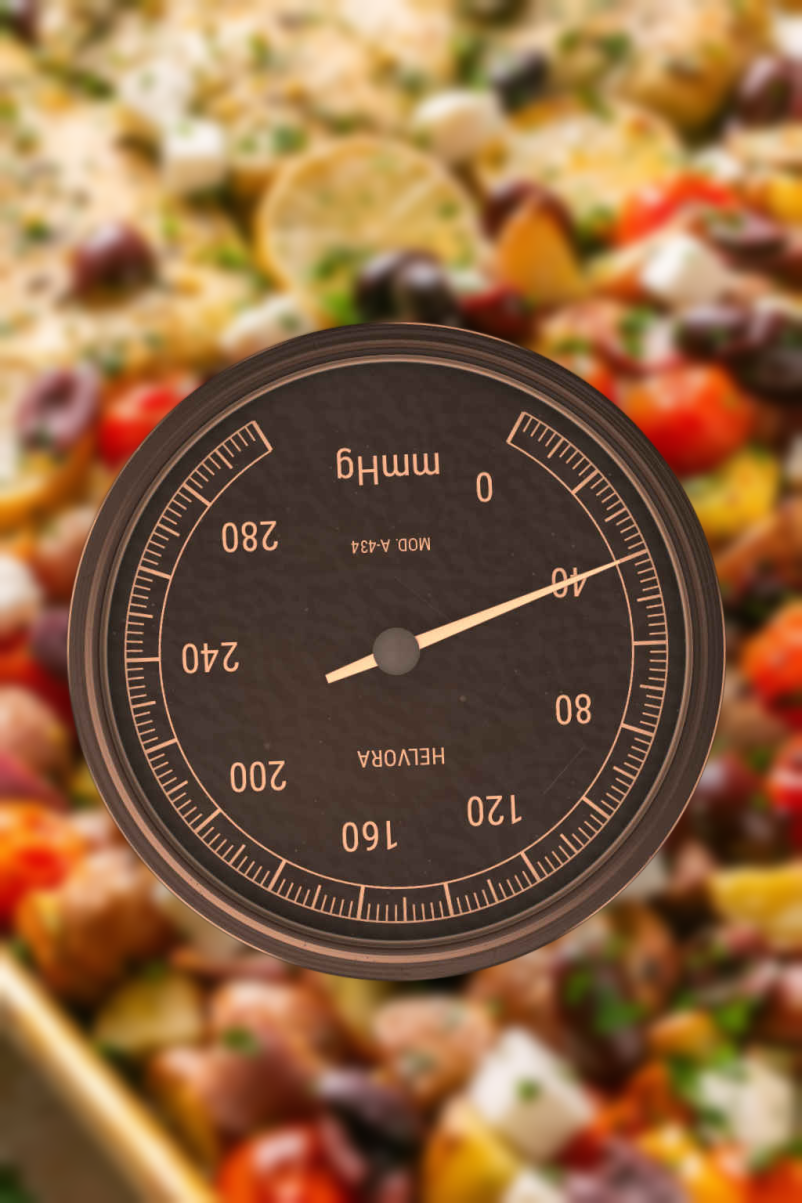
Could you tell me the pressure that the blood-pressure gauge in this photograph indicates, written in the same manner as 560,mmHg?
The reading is 40,mmHg
